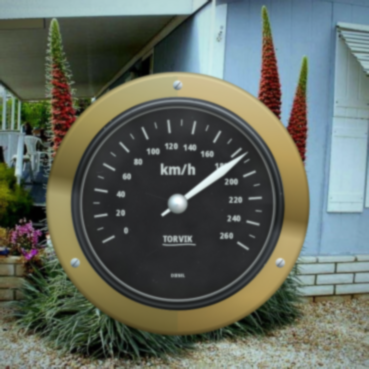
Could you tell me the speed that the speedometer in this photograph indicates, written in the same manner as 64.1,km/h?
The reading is 185,km/h
